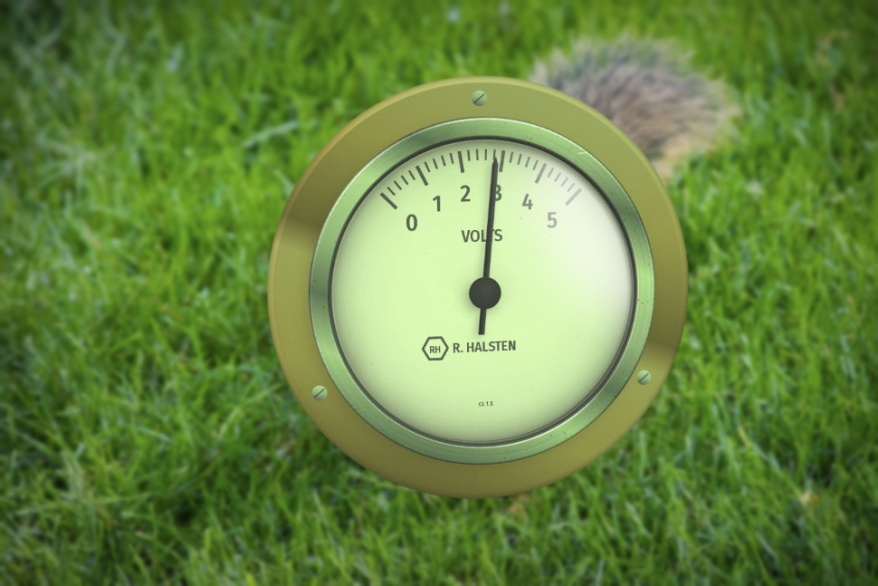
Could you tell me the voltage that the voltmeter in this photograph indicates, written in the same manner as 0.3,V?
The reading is 2.8,V
